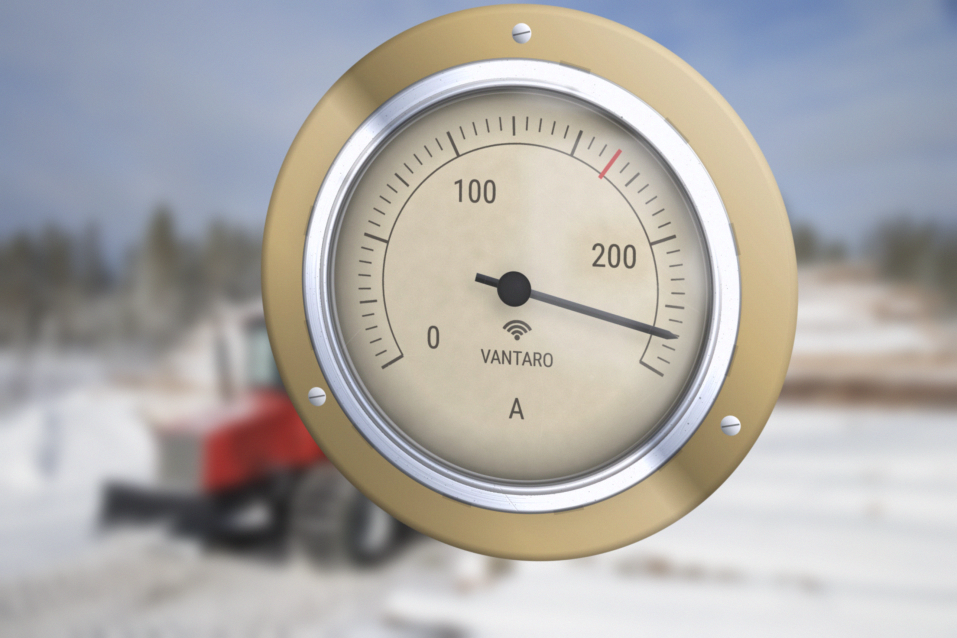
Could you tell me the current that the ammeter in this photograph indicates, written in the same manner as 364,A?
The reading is 235,A
